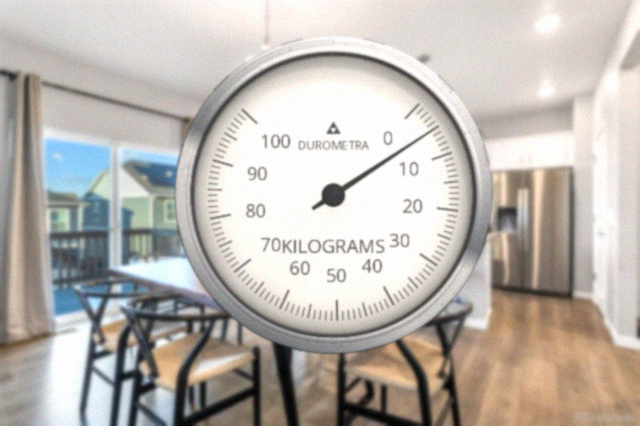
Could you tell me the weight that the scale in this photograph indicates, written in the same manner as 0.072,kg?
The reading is 5,kg
